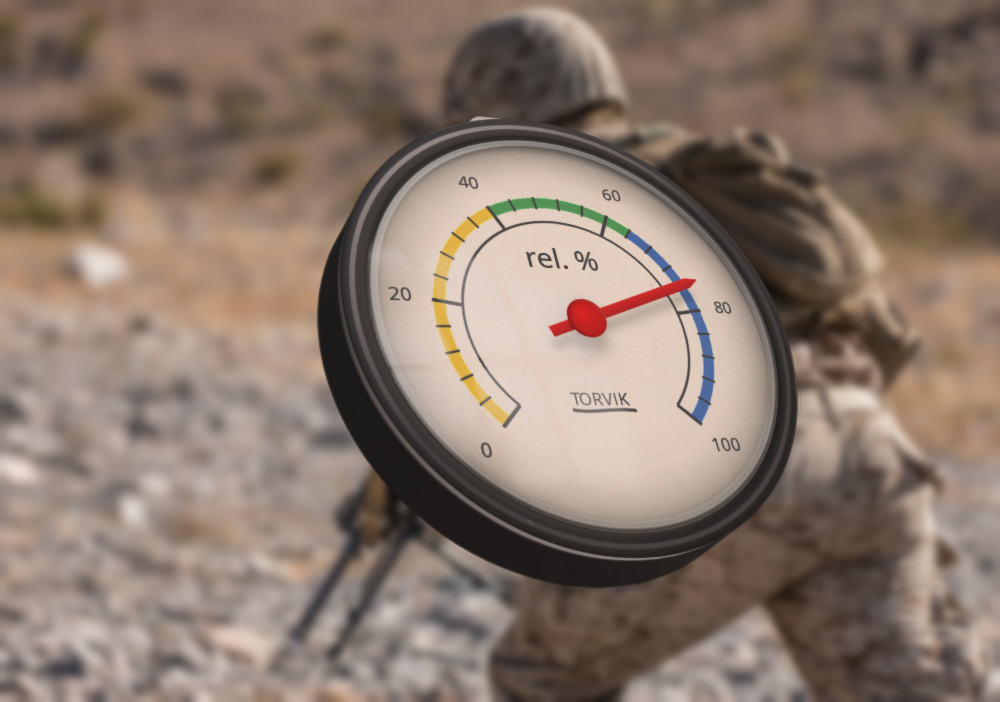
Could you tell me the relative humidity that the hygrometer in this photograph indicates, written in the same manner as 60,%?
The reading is 76,%
